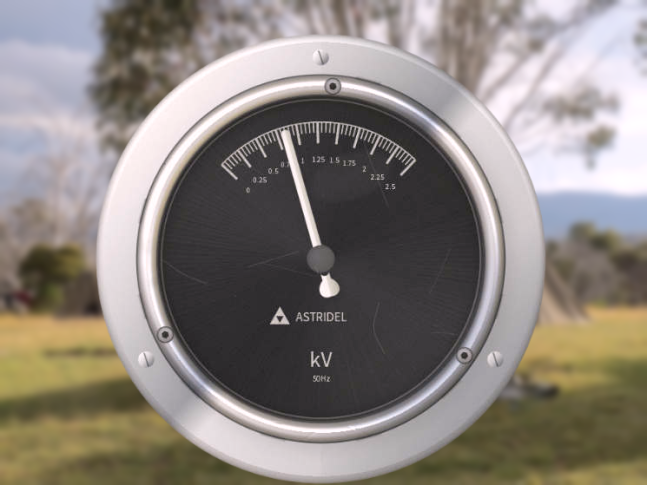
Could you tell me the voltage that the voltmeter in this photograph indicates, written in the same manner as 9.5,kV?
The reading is 0.85,kV
